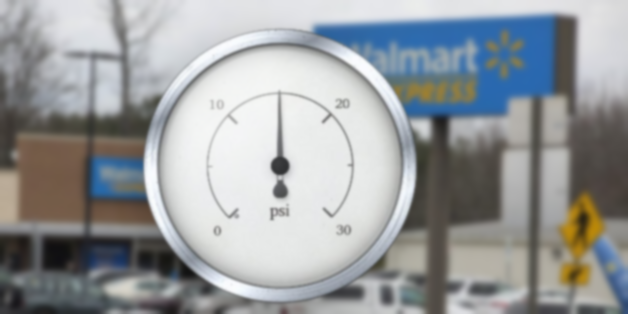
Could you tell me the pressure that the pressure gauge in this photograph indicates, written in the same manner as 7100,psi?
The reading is 15,psi
